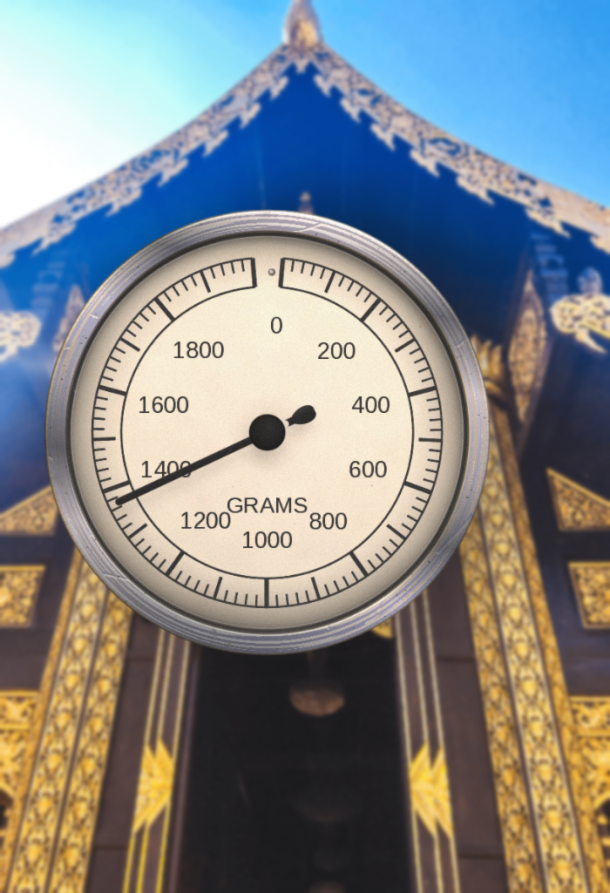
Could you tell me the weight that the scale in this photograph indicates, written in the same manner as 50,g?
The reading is 1370,g
